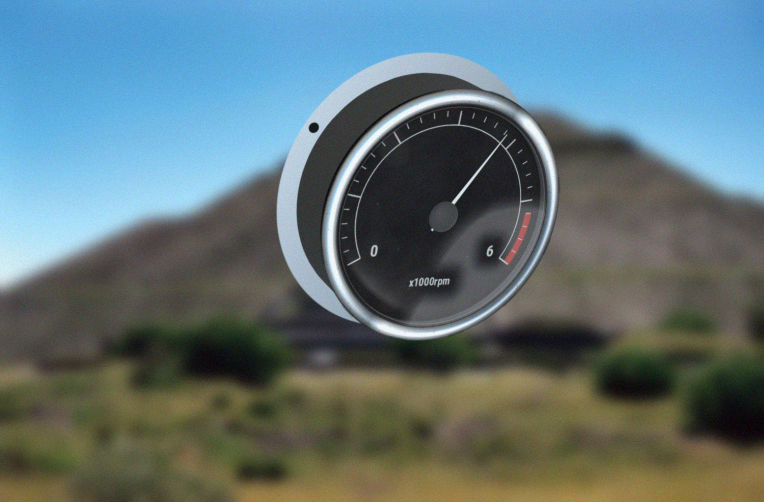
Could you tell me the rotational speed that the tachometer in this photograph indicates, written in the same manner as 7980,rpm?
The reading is 3800,rpm
